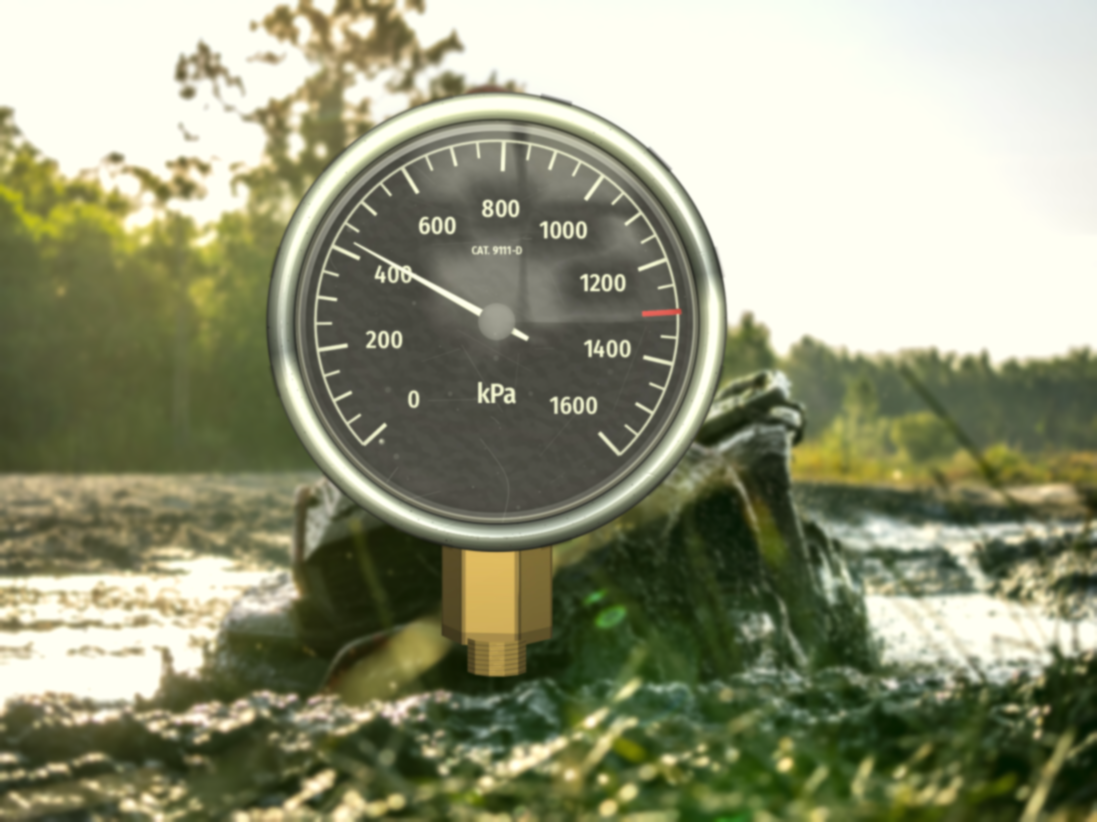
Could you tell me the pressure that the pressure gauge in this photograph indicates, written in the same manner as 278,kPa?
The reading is 425,kPa
